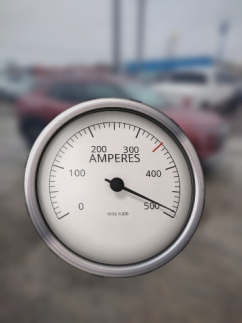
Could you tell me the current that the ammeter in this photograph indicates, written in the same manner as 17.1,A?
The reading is 490,A
